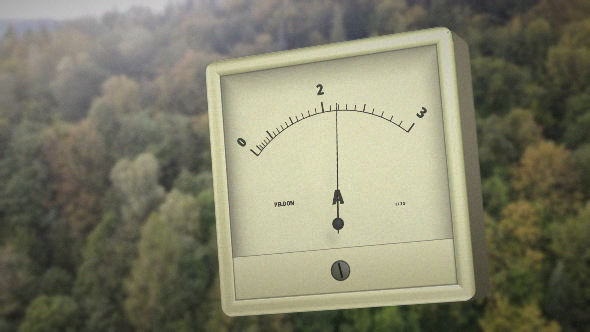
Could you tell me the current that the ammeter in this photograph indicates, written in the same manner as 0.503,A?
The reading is 2.2,A
